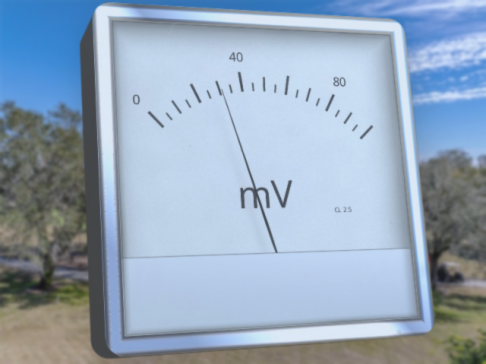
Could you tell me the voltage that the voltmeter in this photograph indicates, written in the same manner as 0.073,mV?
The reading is 30,mV
